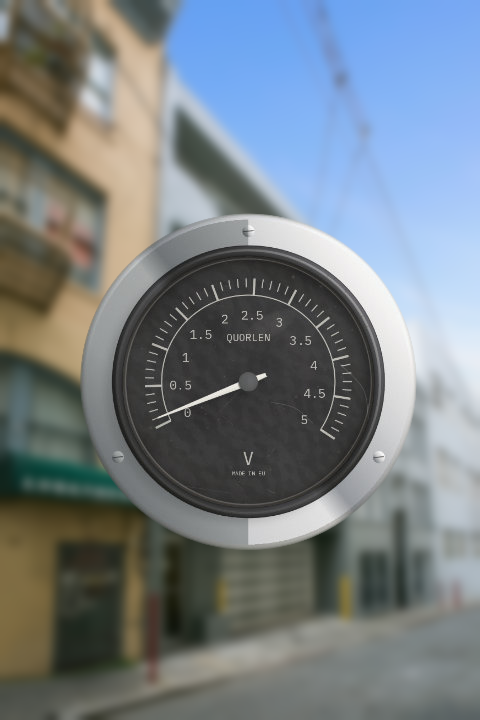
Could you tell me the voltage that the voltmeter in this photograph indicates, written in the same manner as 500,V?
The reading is 0.1,V
